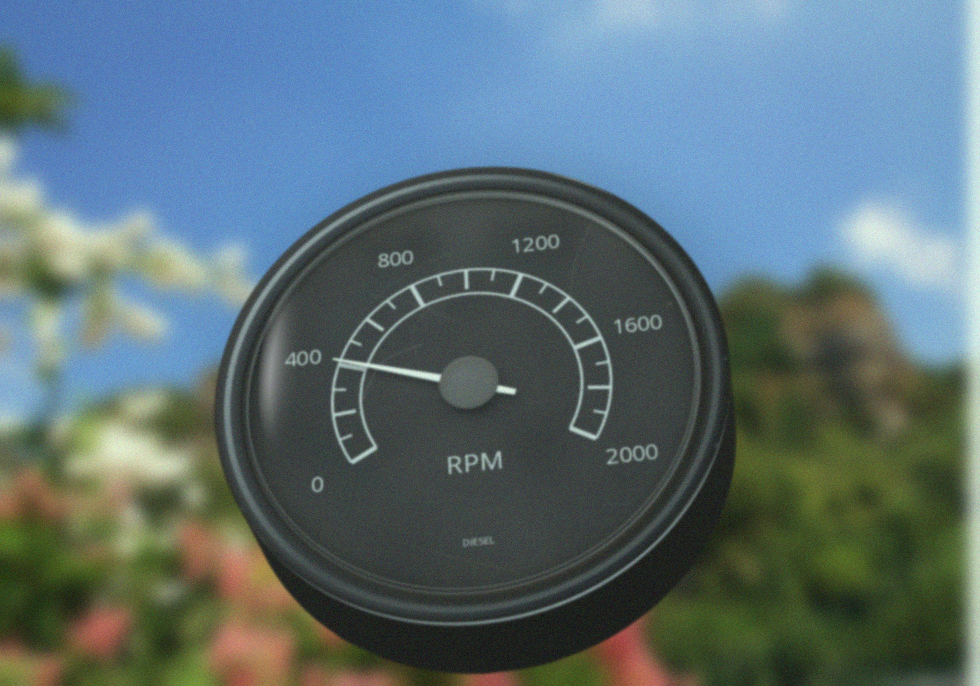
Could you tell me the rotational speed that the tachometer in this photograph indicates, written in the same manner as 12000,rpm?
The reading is 400,rpm
